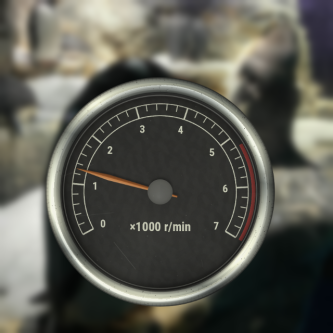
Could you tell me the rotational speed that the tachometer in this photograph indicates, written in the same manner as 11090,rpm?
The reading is 1300,rpm
